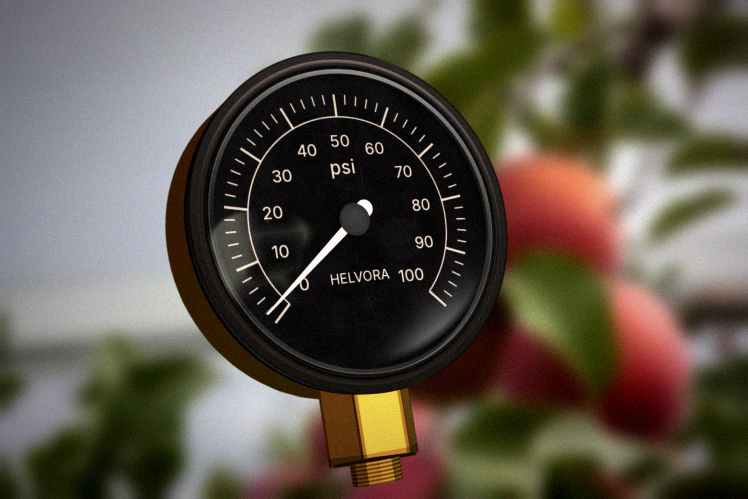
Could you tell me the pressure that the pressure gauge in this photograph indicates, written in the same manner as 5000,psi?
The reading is 2,psi
